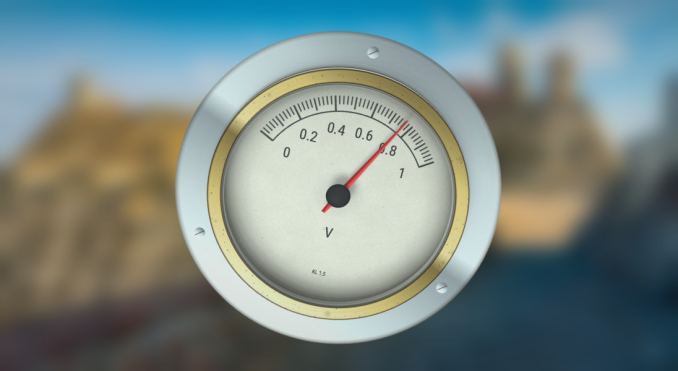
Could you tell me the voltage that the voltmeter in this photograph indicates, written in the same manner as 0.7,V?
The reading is 0.76,V
